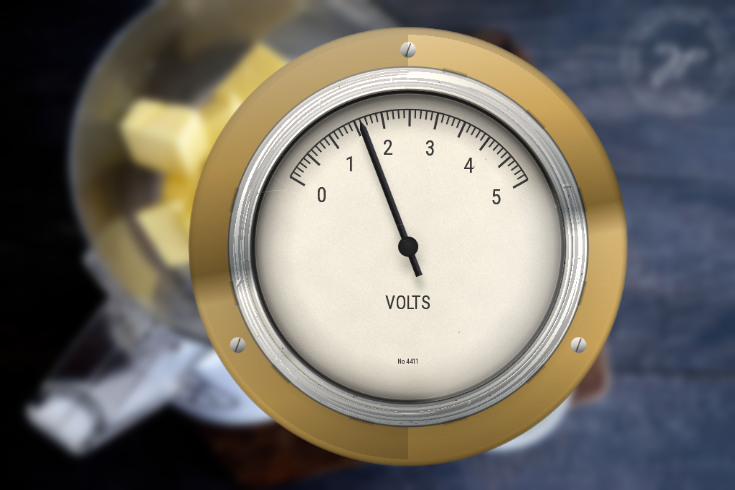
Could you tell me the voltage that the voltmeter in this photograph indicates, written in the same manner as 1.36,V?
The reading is 1.6,V
